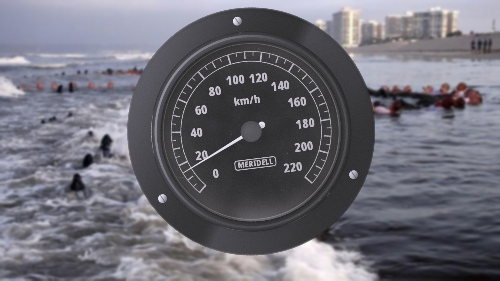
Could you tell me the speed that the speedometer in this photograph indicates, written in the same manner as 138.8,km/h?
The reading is 15,km/h
